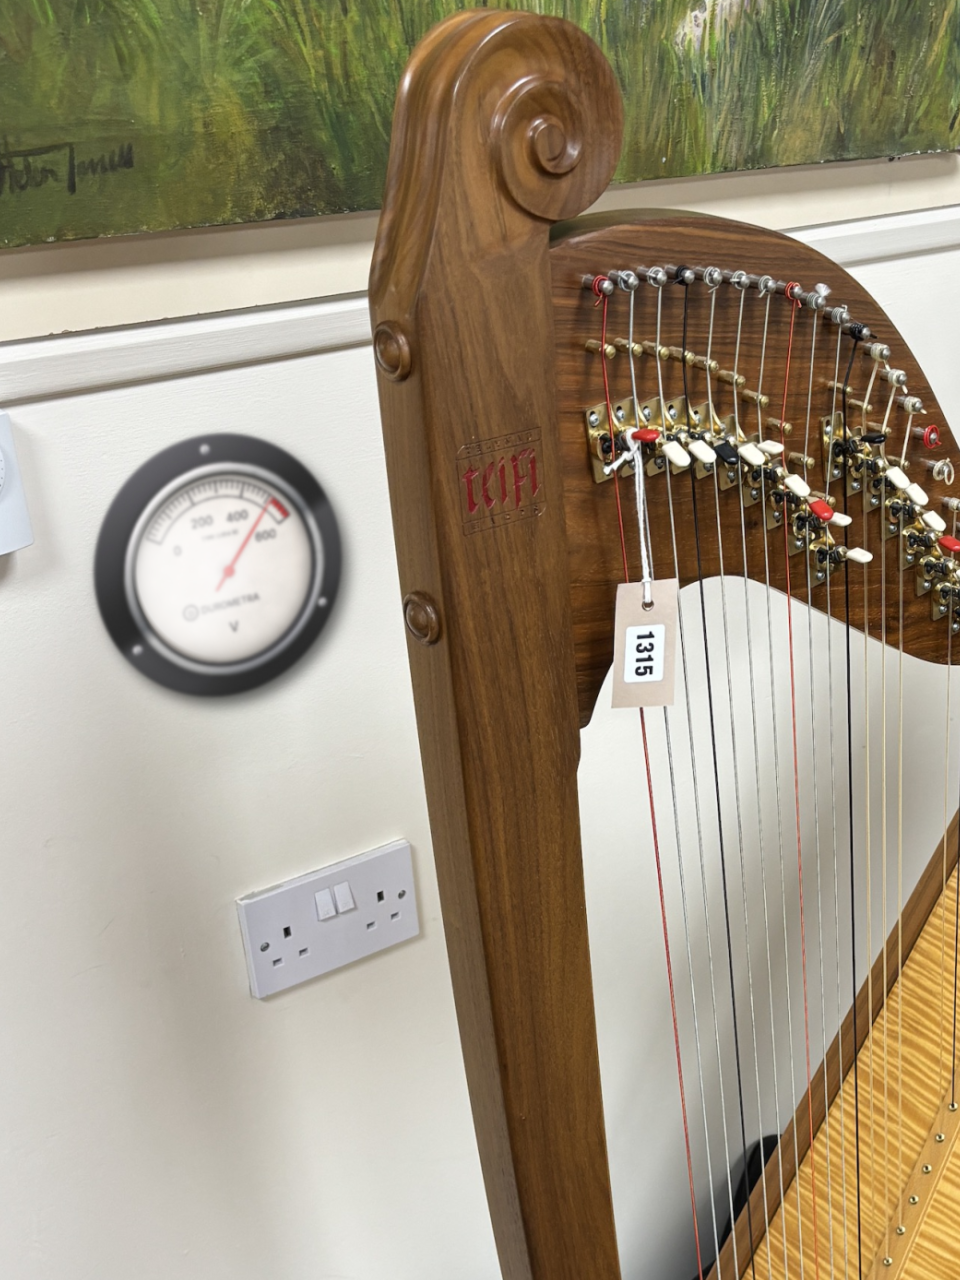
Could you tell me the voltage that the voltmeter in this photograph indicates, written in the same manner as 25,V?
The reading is 500,V
